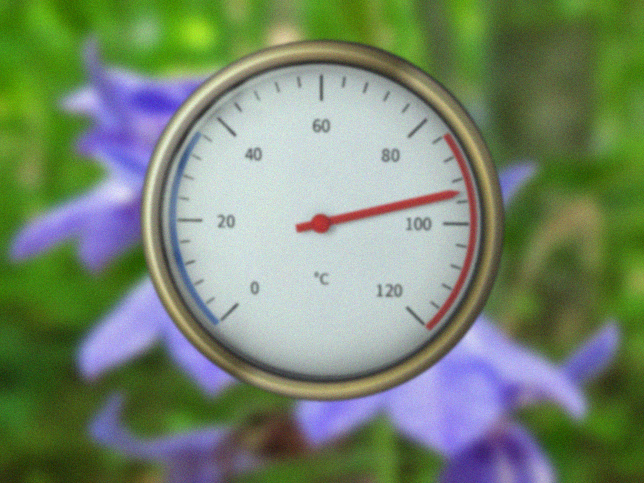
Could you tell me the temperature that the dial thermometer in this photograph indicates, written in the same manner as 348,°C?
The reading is 94,°C
